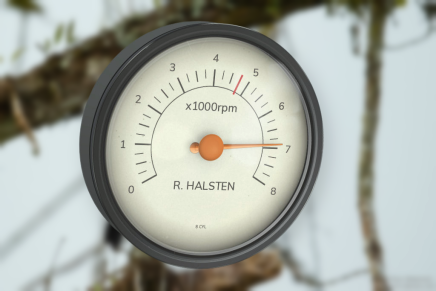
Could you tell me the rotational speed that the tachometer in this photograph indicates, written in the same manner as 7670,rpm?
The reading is 6875,rpm
